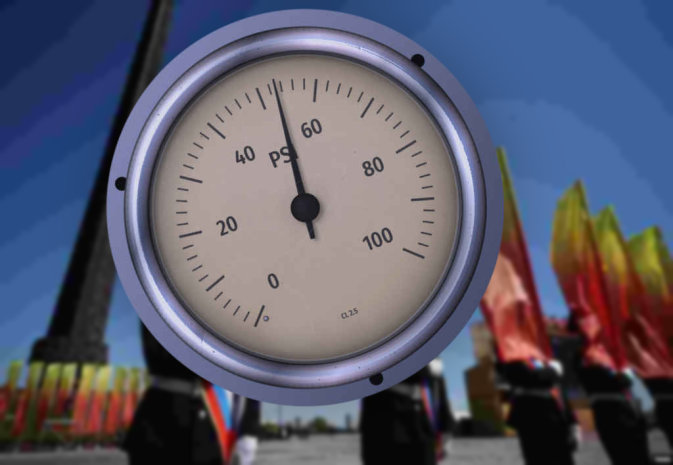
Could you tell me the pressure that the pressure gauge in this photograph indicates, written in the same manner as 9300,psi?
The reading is 53,psi
